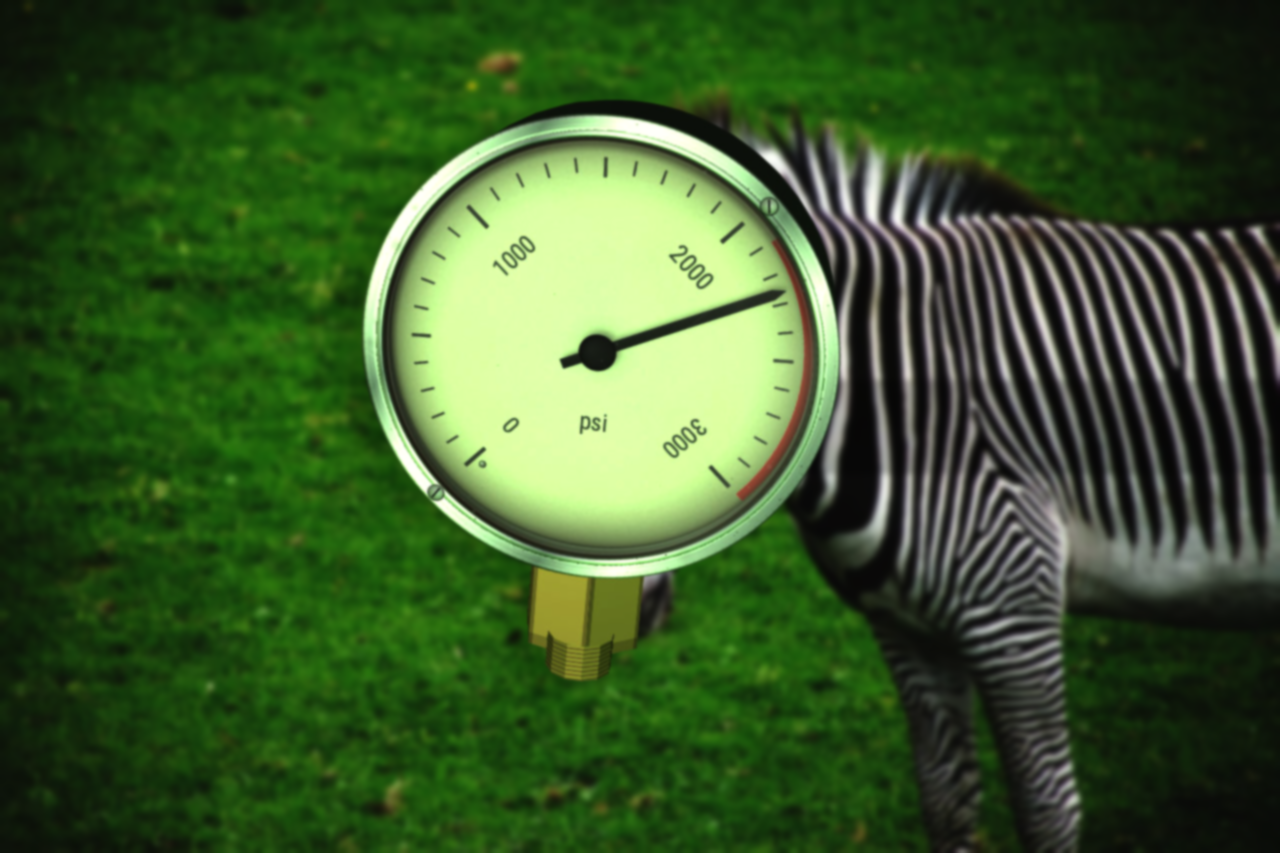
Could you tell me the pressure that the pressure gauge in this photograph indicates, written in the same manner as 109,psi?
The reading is 2250,psi
